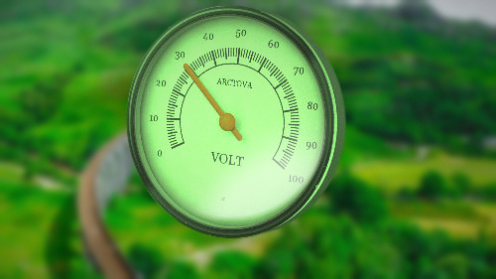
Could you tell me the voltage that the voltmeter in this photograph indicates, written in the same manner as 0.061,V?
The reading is 30,V
